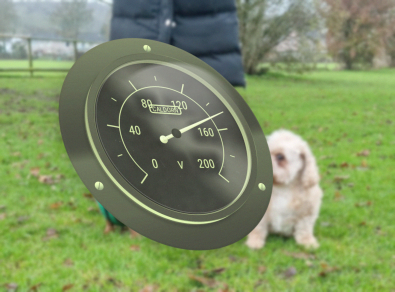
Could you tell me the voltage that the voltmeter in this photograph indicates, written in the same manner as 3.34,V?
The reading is 150,V
